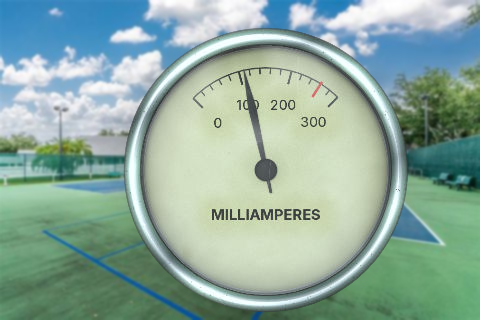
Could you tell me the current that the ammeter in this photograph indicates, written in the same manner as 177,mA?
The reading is 110,mA
